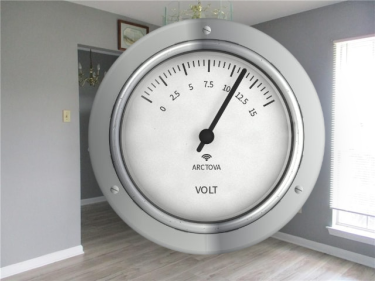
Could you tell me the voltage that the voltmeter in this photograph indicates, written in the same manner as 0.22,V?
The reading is 11,V
